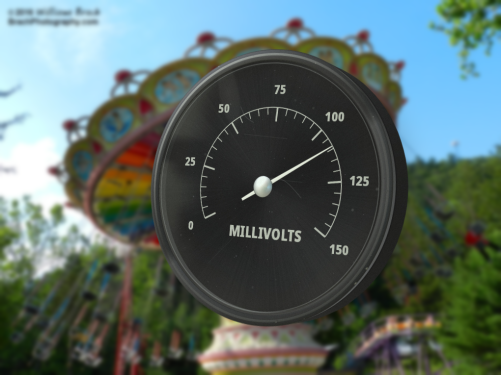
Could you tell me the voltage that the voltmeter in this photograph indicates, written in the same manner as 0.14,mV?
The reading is 110,mV
